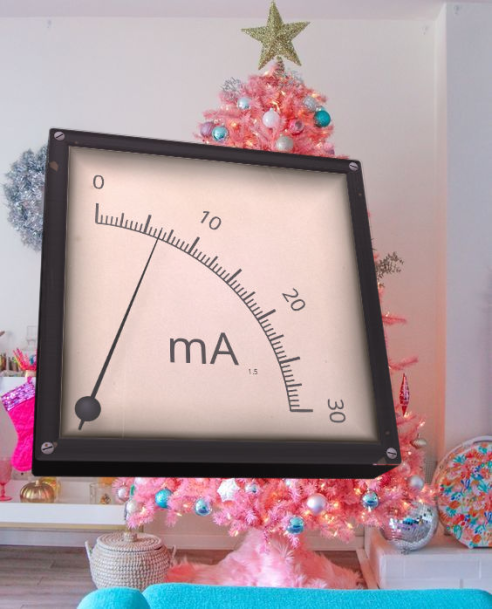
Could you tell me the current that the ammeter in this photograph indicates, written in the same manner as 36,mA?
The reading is 6.5,mA
